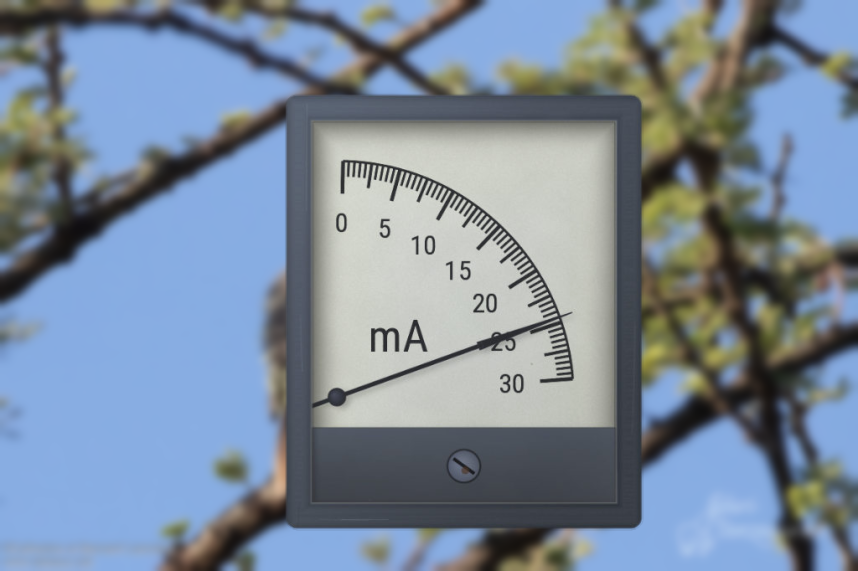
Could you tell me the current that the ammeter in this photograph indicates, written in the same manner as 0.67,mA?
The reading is 24.5,mA
